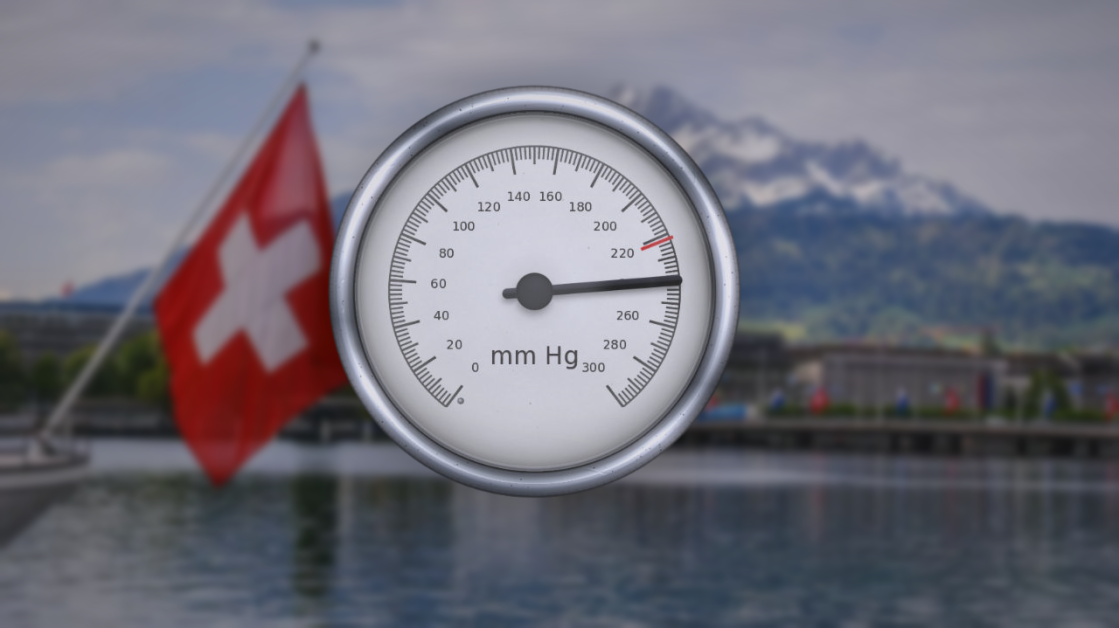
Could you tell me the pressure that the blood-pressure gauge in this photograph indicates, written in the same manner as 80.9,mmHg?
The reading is 240,mmHg
